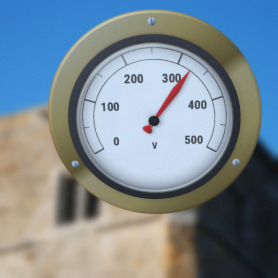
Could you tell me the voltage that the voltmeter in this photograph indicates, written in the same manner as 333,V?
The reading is 325,V
